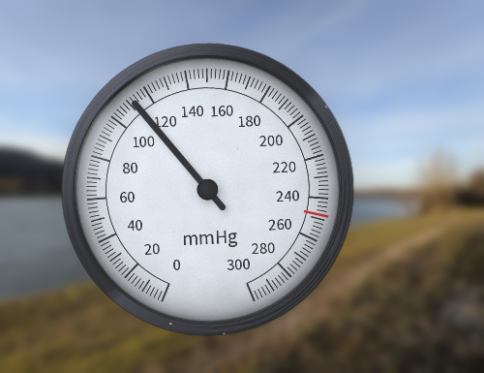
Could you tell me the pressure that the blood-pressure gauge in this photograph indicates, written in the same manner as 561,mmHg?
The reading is 112,mmHg
